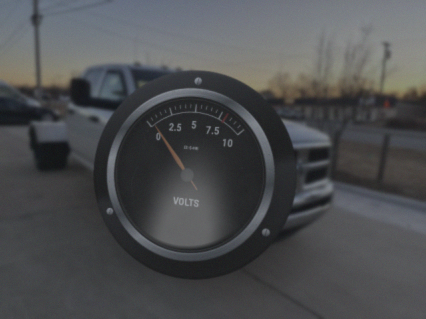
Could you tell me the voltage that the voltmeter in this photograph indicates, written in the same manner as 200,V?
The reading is 0.5,V
